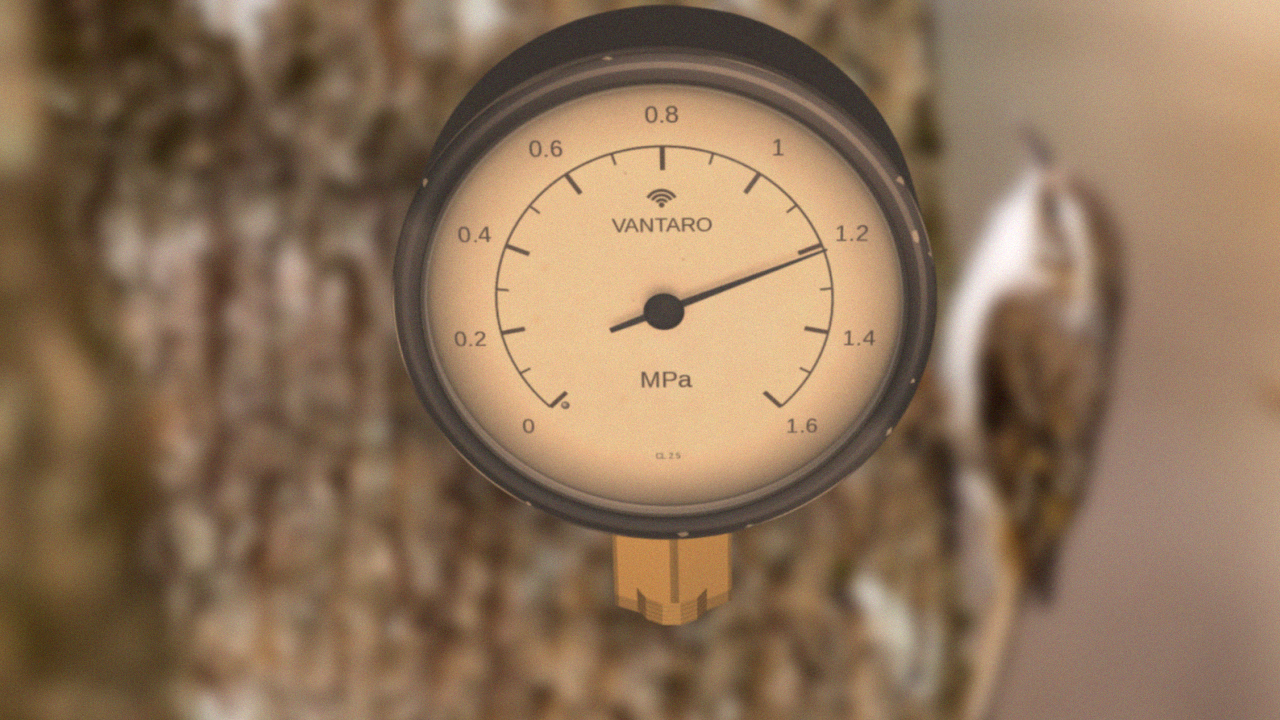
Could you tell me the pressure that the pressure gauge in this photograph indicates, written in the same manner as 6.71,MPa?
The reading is 1.2,MPa
